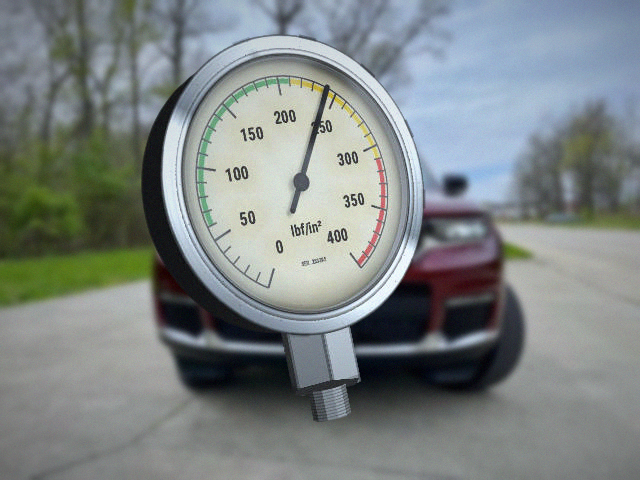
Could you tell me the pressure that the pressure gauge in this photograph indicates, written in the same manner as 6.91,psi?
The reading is 240,psi
